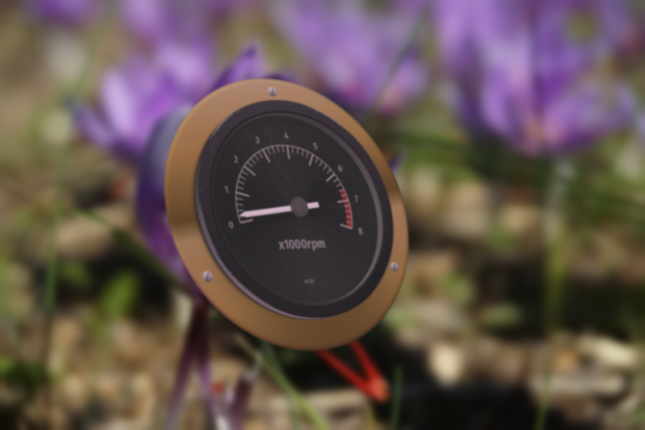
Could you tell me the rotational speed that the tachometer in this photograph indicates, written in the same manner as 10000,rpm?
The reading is 200,rpm
